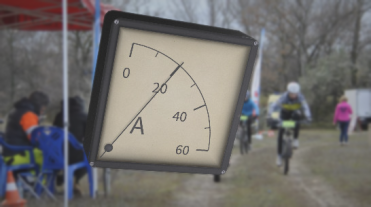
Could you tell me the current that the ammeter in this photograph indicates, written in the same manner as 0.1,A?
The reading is 20,A
